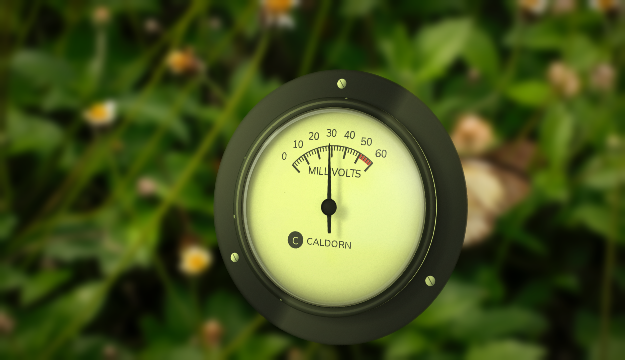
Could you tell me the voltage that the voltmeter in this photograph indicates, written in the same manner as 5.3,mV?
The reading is 30,mV
